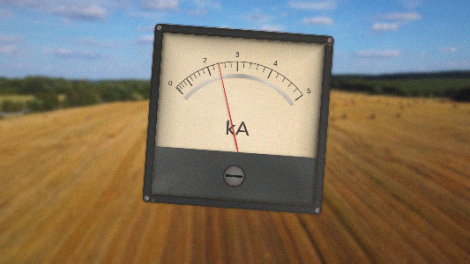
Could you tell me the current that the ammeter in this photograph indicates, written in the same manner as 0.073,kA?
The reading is 2.4,kA
